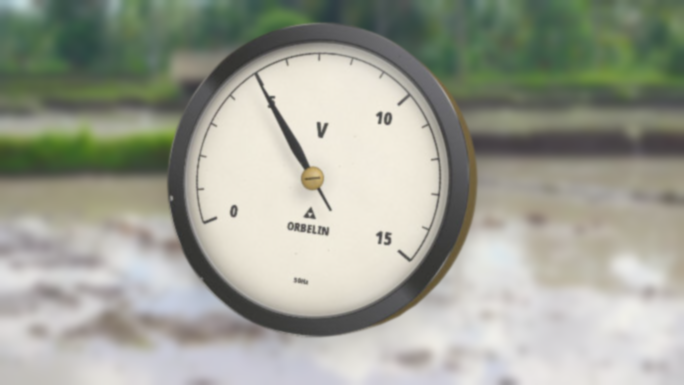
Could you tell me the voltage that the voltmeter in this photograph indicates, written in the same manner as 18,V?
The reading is 5,V
